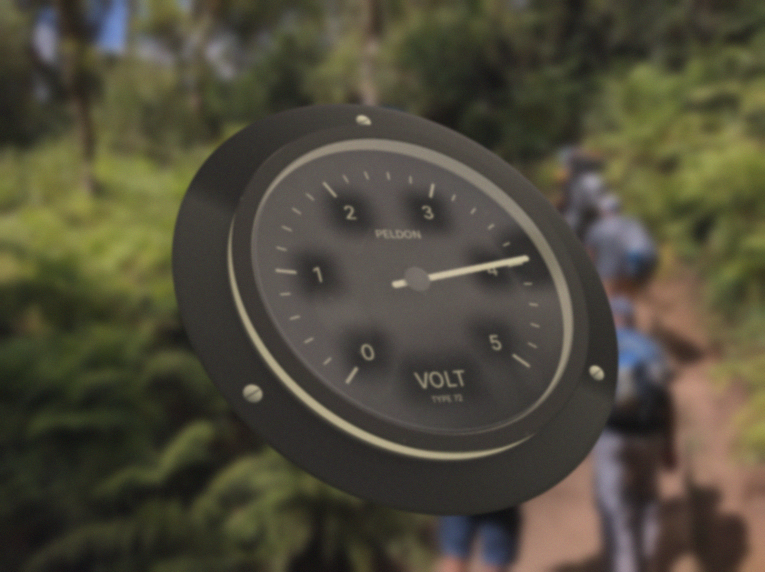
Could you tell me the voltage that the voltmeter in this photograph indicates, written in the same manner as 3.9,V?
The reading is 4,V
